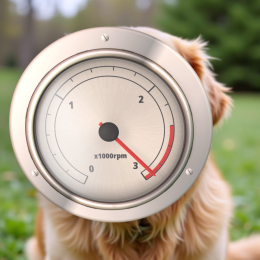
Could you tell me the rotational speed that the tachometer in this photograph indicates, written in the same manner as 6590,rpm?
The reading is 2900,rpm
